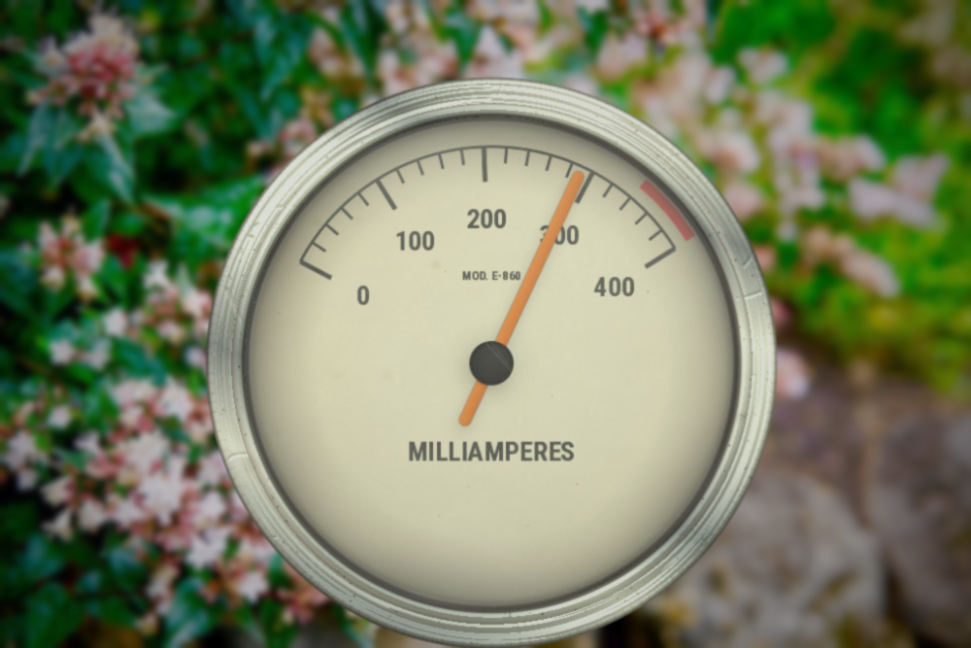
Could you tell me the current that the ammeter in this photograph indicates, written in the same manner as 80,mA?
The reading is 290,mA
